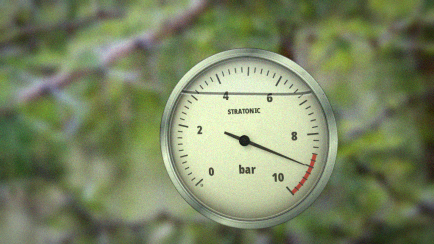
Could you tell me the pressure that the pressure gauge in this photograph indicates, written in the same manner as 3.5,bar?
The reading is 9,bar
